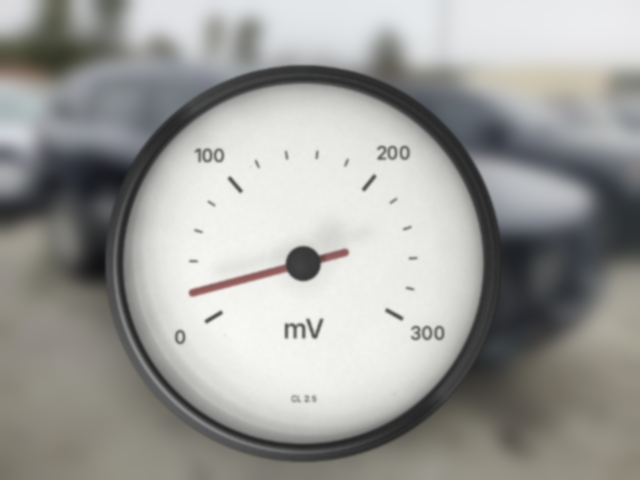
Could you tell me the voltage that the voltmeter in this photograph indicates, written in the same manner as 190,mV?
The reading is 20,mV
